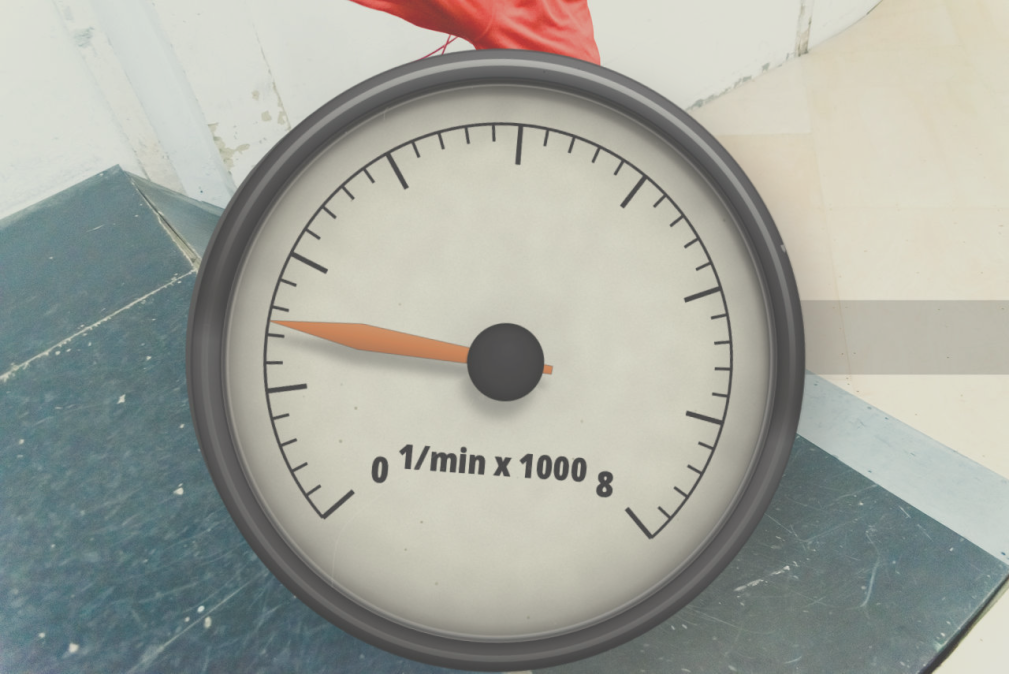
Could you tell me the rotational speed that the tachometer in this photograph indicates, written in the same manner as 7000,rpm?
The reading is 1500,rpm
